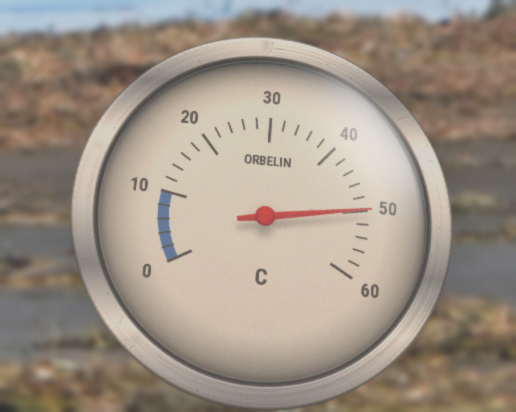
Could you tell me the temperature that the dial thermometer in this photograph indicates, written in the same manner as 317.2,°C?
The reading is 50,°C
